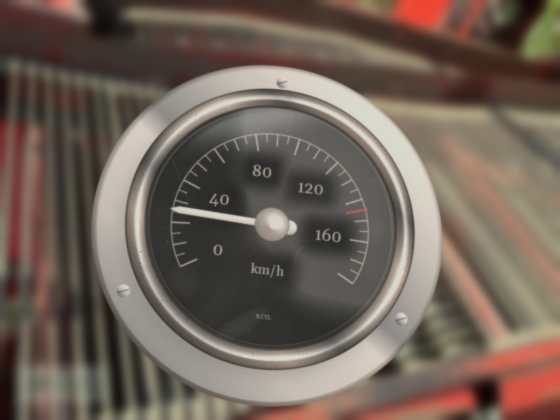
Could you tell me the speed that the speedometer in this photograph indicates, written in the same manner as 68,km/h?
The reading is 25,km/h
